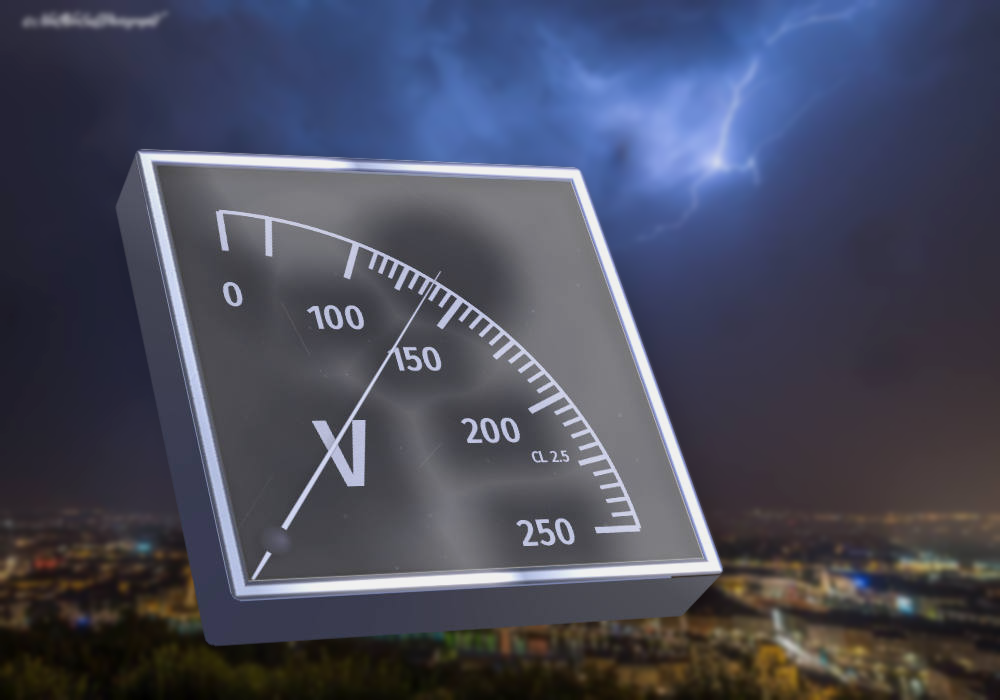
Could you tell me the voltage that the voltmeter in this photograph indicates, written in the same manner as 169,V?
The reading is 137.5,V
